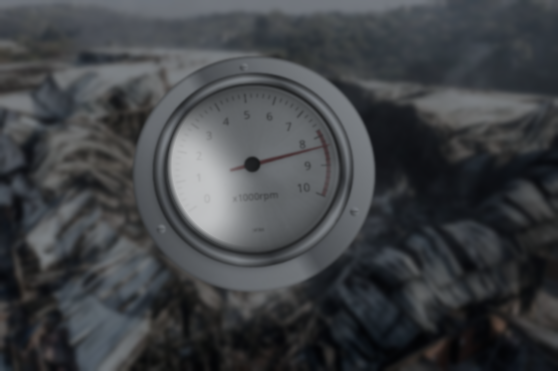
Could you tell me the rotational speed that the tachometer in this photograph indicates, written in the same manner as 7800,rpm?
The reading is 8400,rpm
